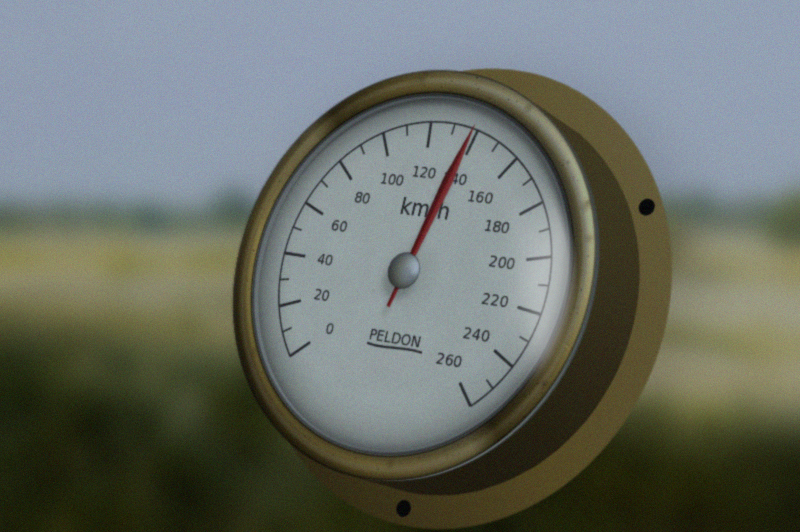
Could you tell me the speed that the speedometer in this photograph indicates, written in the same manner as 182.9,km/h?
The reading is 140,km/h
